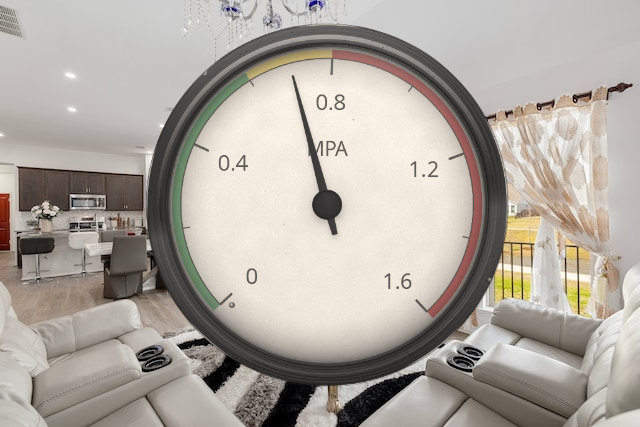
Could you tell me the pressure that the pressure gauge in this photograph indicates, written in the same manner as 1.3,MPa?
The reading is 0.7,MPa
